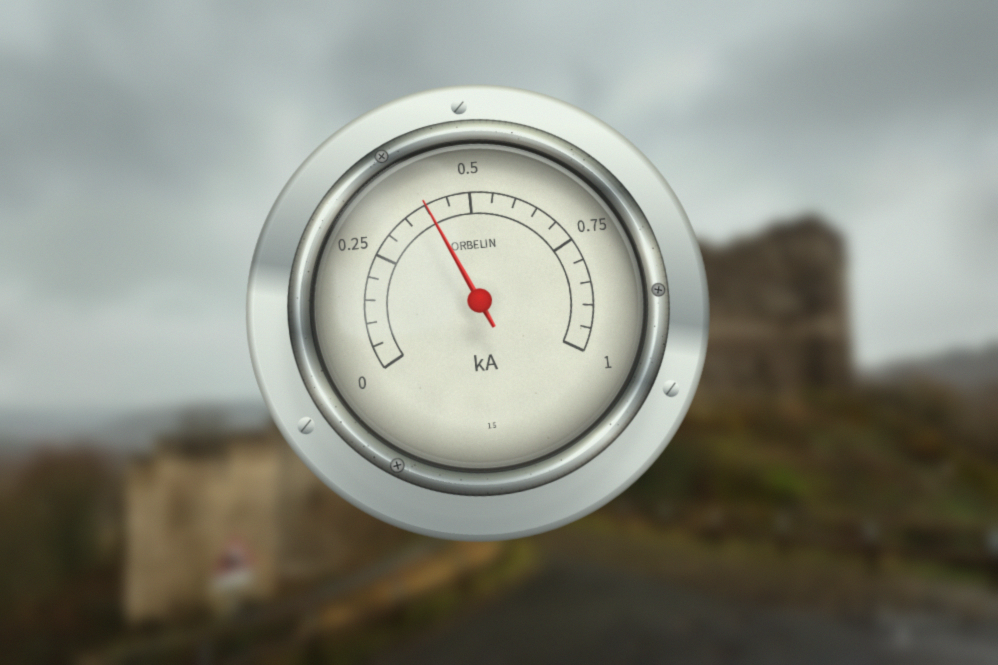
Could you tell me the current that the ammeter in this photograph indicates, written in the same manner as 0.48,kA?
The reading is 0.4,kA
